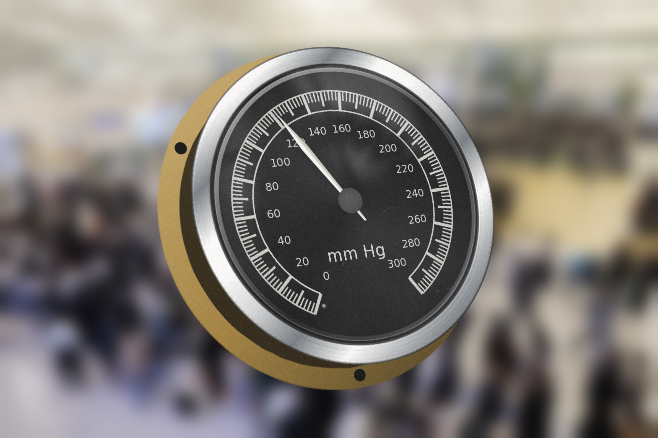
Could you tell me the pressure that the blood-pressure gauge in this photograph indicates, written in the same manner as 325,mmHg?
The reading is 120,mmHg
